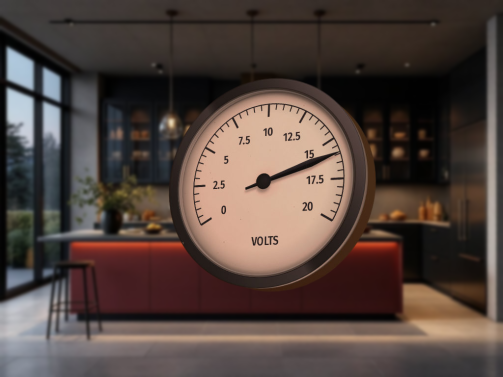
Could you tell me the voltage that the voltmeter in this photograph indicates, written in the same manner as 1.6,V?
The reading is 16,V
